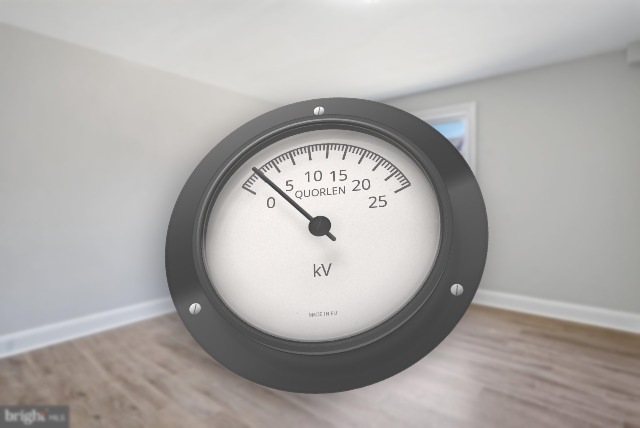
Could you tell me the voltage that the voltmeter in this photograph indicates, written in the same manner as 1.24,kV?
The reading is 2.5,kV
